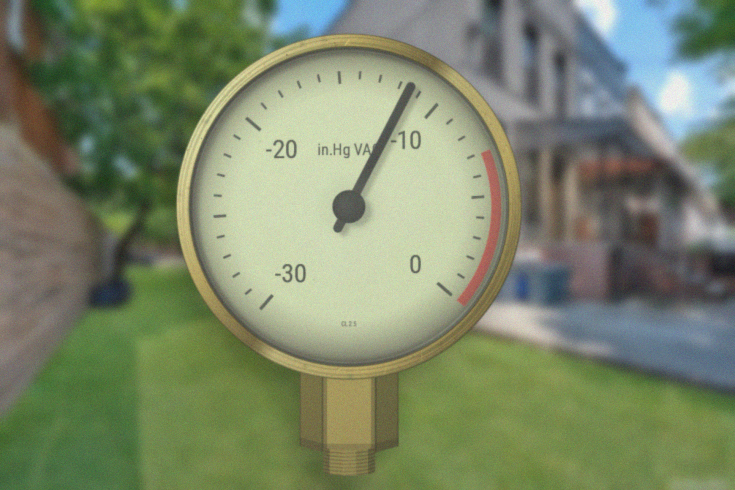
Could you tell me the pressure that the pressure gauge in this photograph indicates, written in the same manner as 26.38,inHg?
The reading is -11.5,inHg
